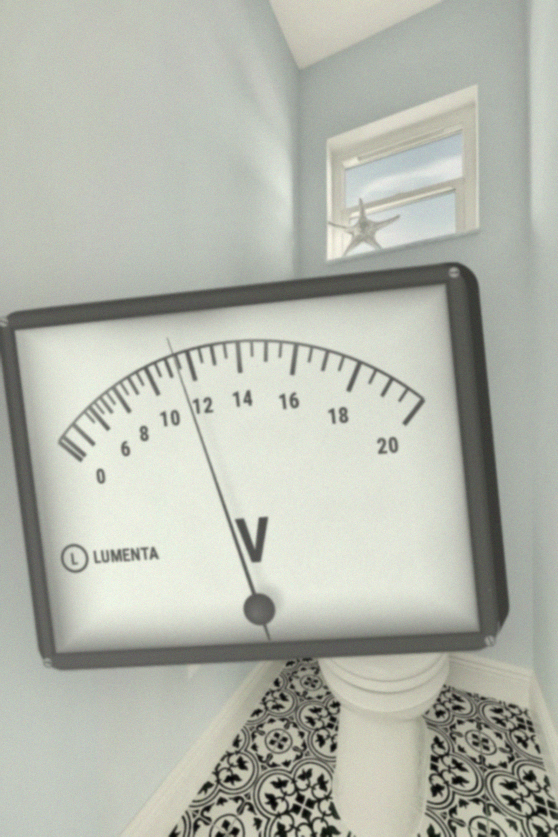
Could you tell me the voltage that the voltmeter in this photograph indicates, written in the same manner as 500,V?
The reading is 11.5,V
